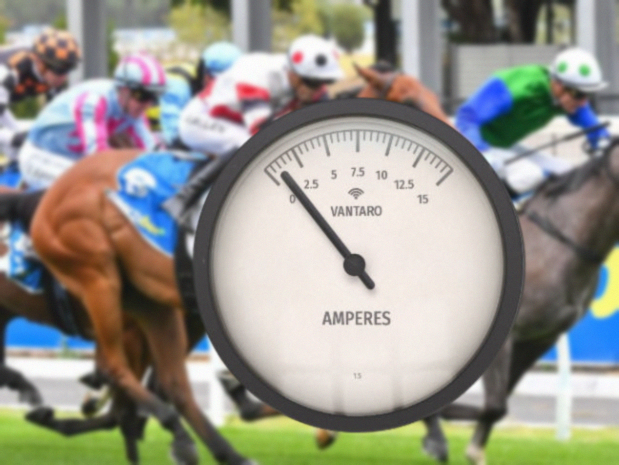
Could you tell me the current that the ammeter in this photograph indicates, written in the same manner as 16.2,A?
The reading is 1,A
